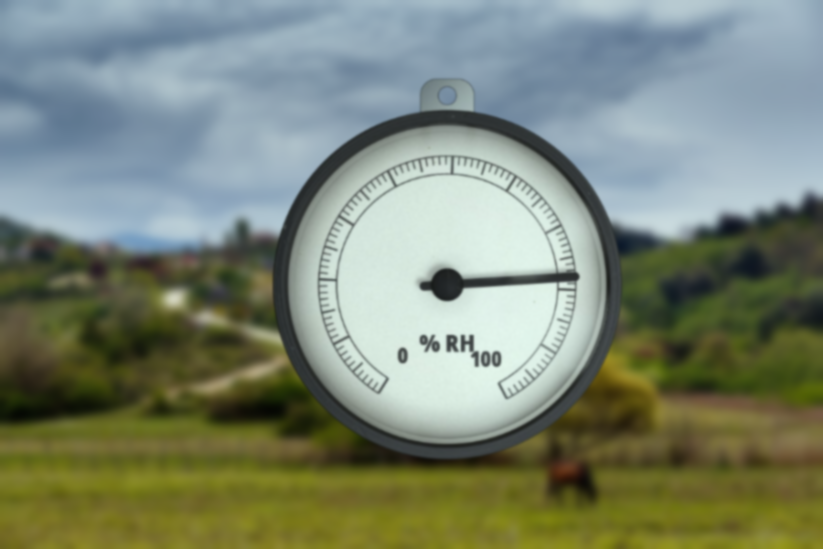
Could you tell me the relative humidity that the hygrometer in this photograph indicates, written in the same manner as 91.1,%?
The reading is 78,%
